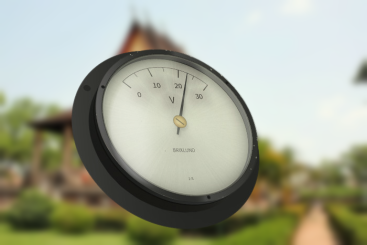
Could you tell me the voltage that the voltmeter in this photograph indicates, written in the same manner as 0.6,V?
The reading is 22.5,V
